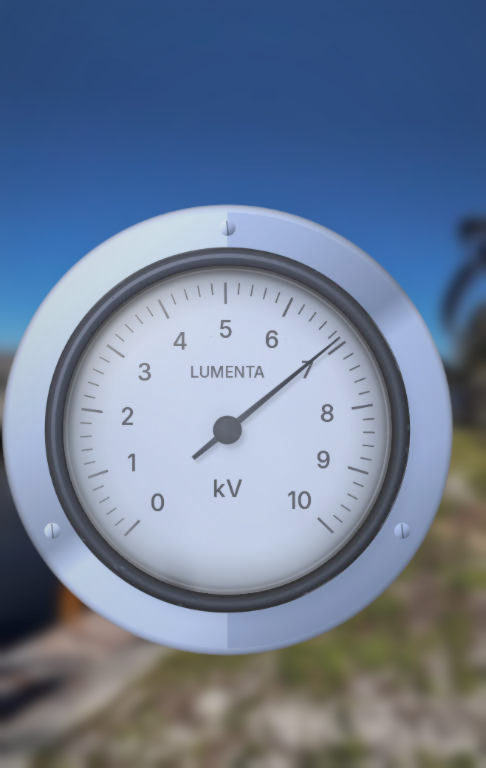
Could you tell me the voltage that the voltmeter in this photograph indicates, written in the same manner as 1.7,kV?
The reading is 6.9,kV
